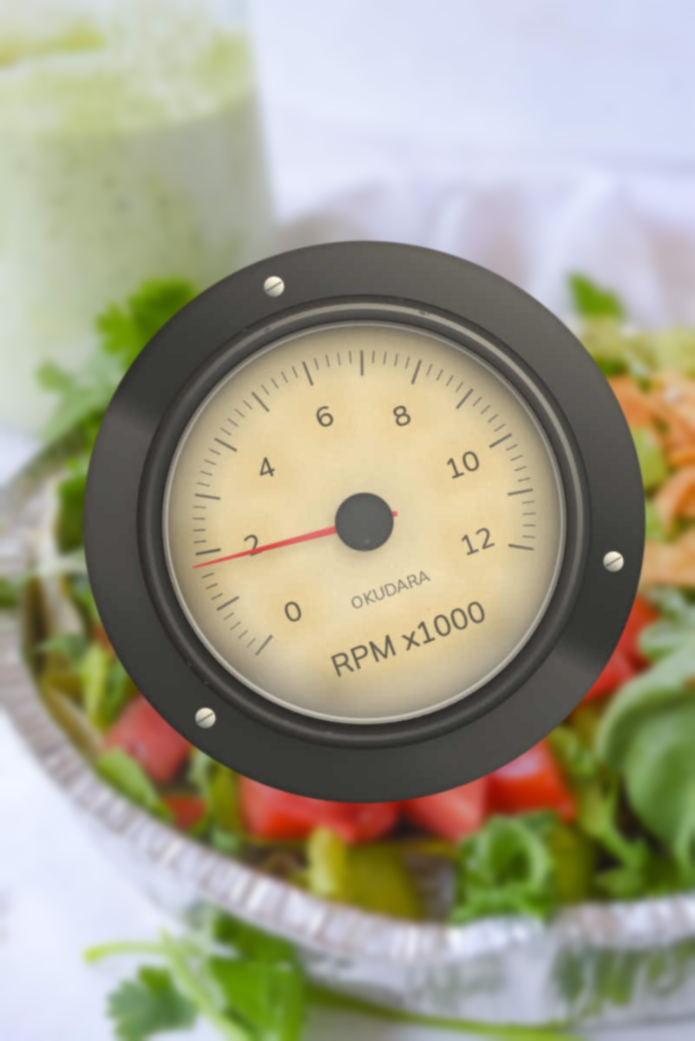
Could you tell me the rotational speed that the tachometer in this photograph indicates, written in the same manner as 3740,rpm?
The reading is 1800,rpm
